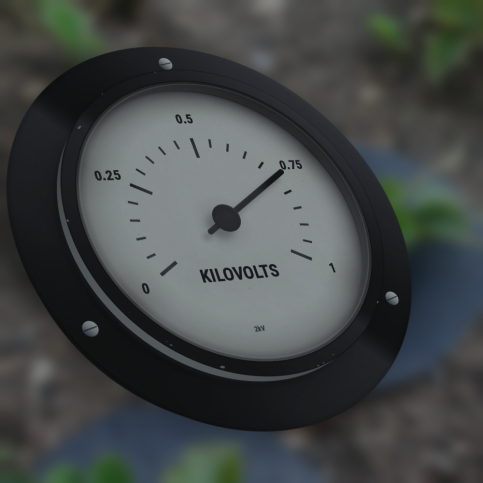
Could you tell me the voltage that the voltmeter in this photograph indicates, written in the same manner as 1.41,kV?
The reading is 0.75,kV
